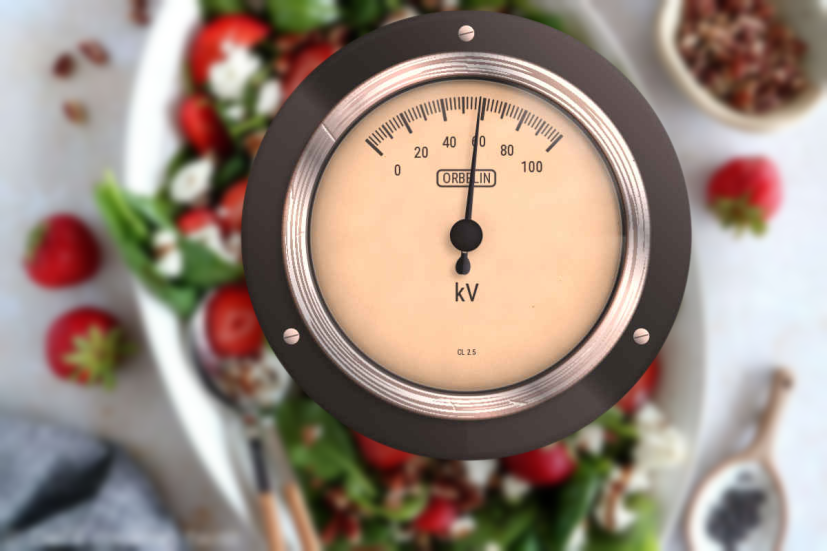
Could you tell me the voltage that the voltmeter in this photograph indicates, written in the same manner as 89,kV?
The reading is 58,kV
